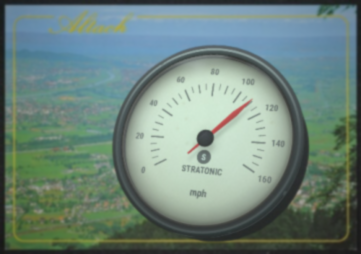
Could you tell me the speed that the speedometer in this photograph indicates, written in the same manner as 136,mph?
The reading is 110,mph
